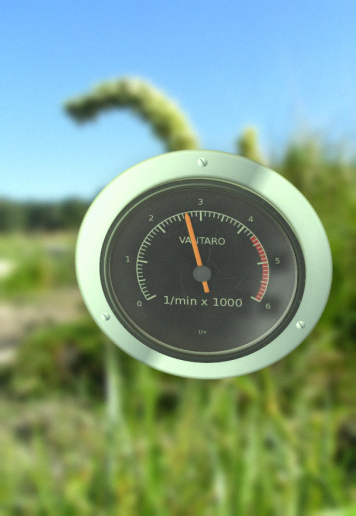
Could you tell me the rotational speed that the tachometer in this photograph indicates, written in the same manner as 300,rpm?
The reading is 2700,rpm
